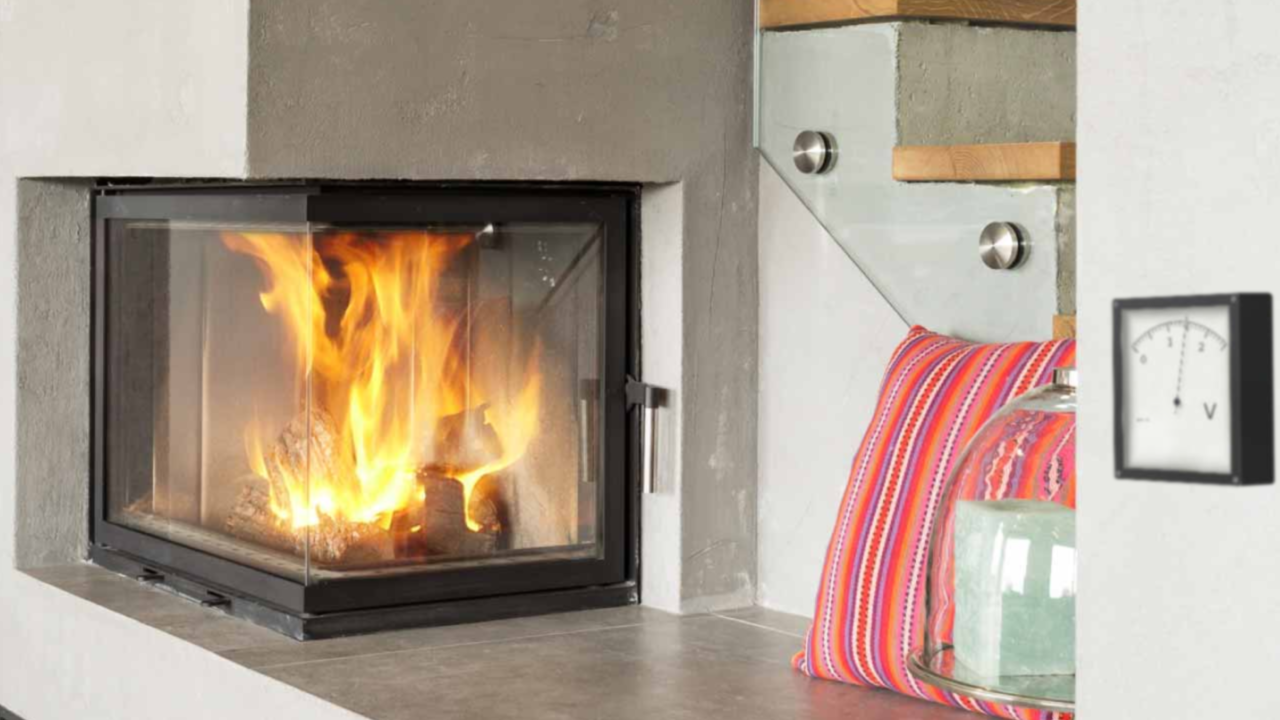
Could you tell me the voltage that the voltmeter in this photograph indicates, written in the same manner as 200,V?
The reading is 1.5,V
